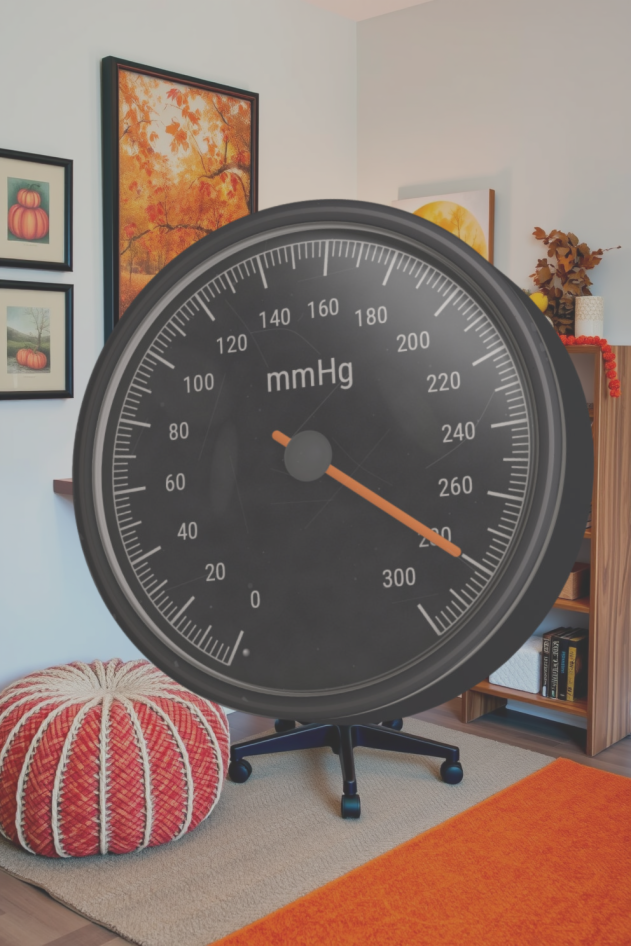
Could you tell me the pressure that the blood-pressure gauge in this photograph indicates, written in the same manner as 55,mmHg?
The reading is 280,mmHg
